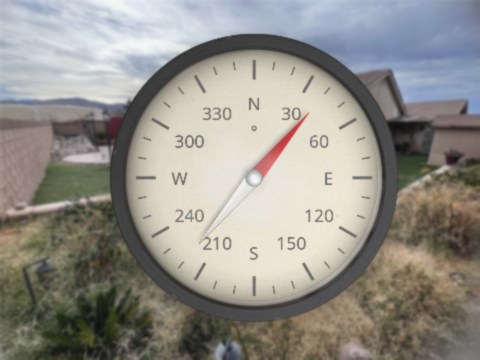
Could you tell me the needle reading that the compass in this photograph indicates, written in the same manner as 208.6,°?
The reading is 40,°
